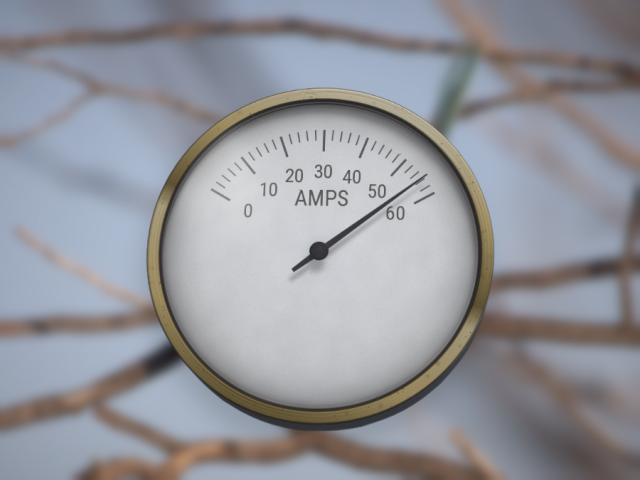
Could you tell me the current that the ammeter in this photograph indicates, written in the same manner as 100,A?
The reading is 56,A
